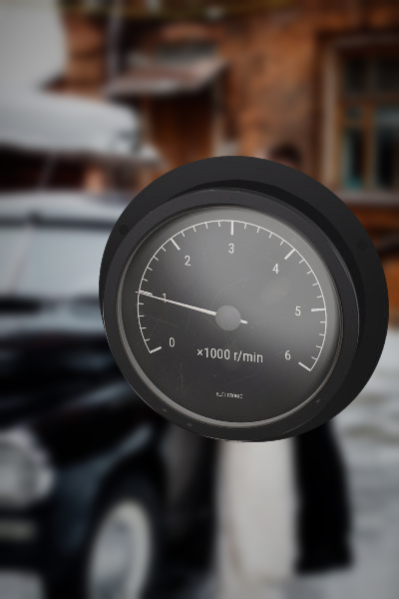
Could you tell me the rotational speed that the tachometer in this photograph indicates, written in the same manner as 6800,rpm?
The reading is 1000,rpm
